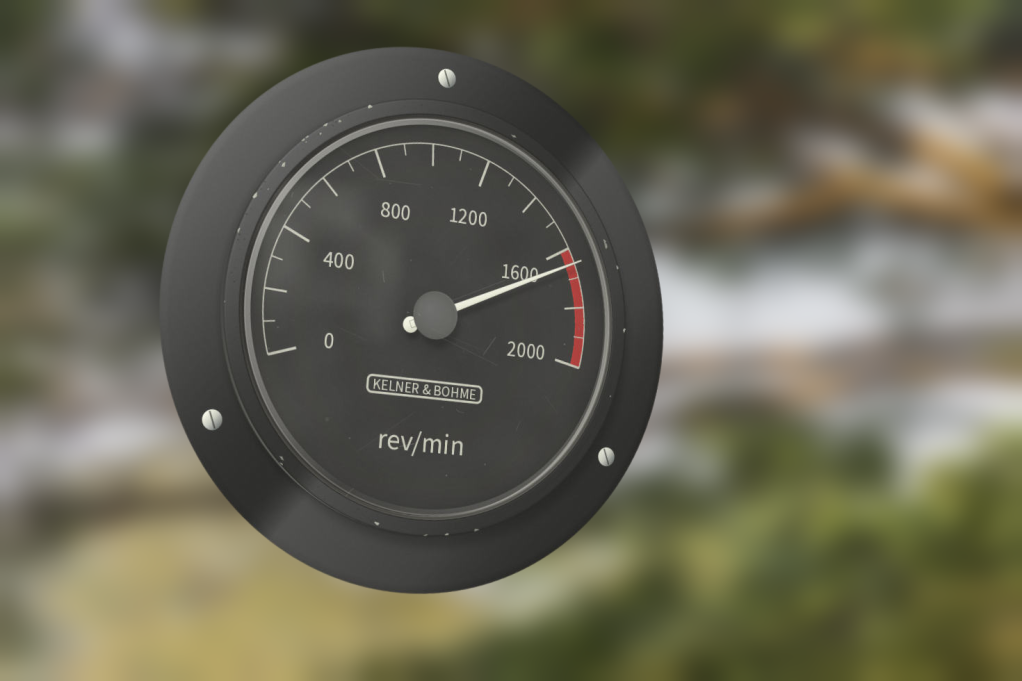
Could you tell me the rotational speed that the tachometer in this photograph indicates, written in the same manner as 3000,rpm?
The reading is 1650,rpm
